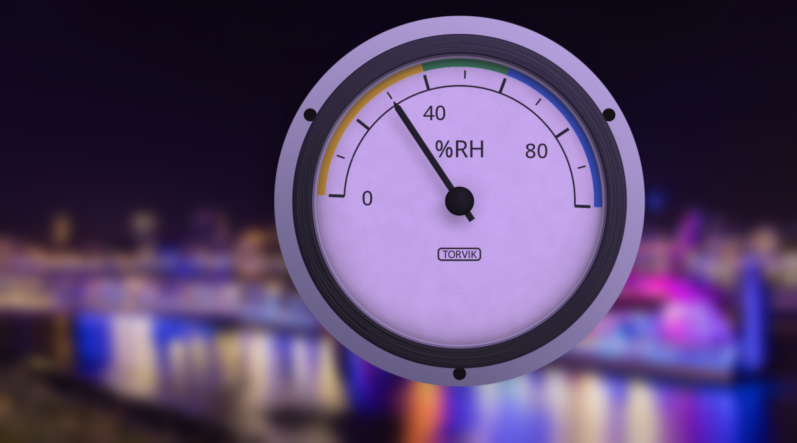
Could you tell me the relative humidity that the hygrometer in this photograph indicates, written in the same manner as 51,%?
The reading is 30,%
